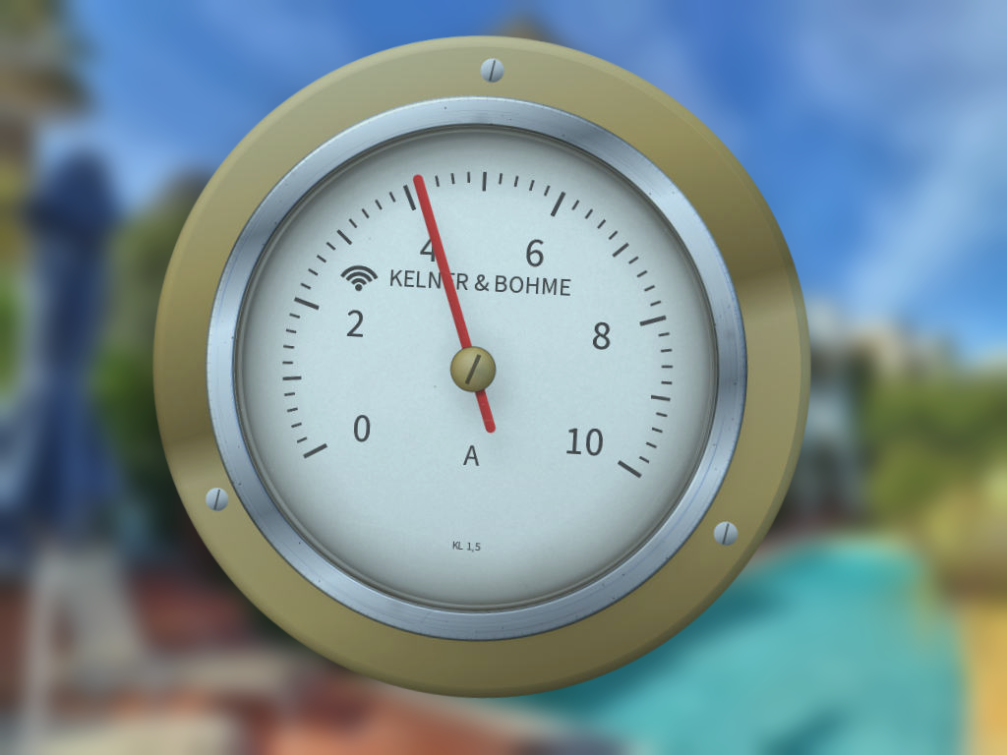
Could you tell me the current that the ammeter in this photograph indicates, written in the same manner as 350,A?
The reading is 4.2,A
